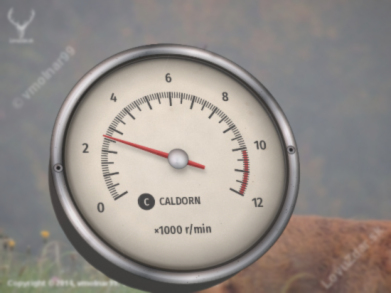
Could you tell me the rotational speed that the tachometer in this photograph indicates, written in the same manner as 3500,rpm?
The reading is 2500,rpm
